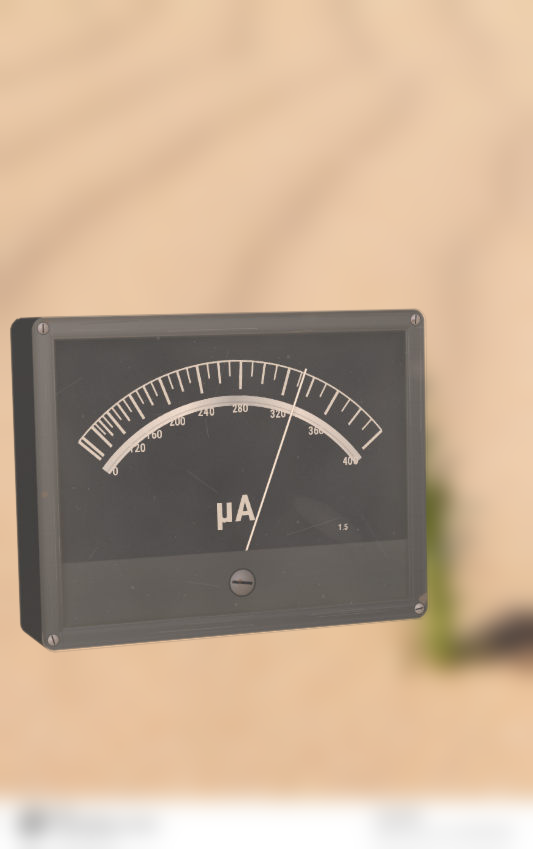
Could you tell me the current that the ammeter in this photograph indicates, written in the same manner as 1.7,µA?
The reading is 330,µA
